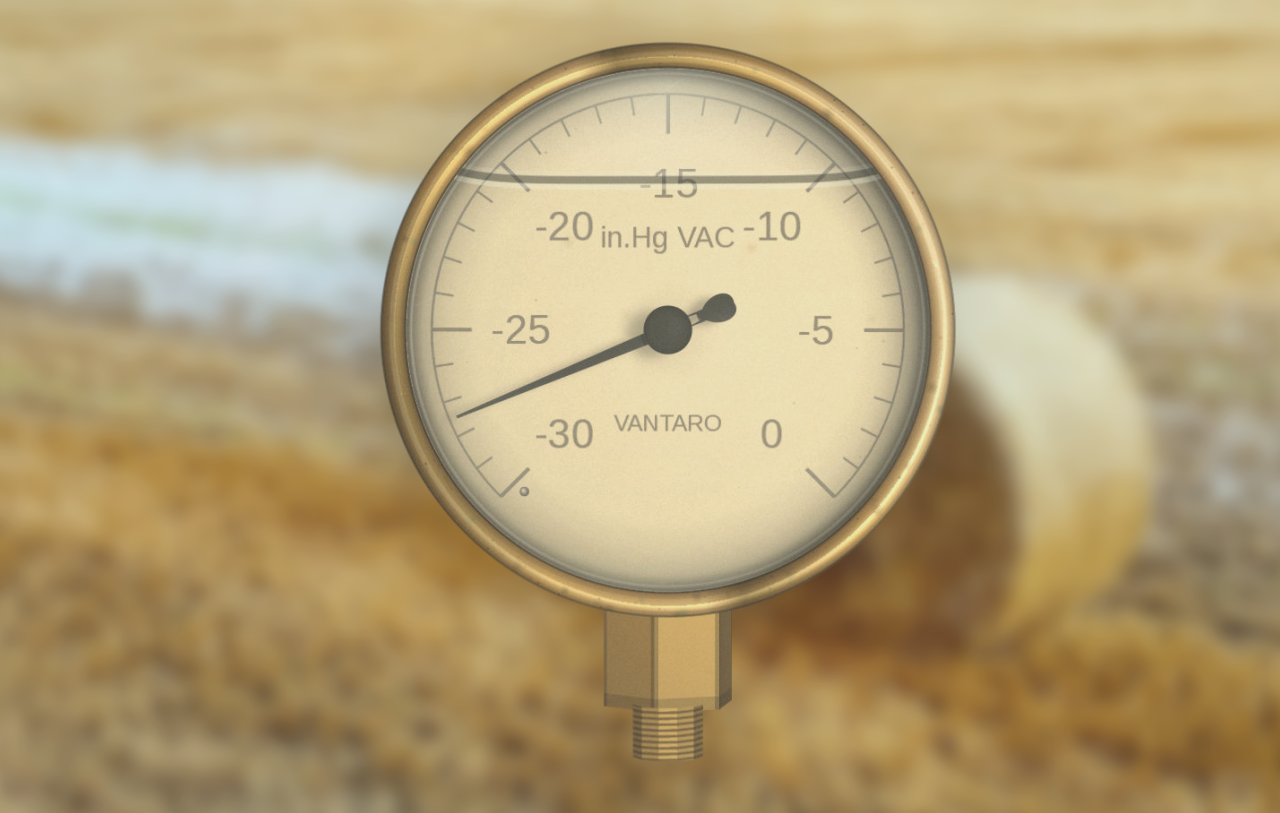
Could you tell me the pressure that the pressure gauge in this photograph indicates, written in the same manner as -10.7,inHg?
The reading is -27.5,inHg
